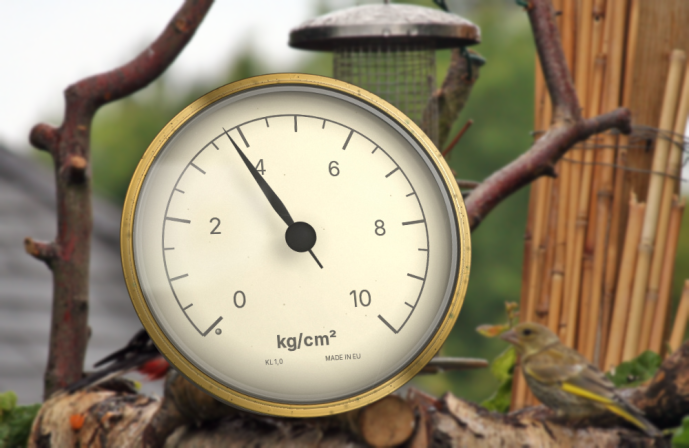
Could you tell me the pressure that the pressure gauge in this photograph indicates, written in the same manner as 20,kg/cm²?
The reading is 3.75,kg/cm²
